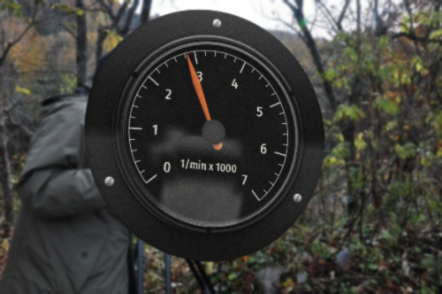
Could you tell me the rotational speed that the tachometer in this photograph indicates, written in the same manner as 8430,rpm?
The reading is 2800,rpm
